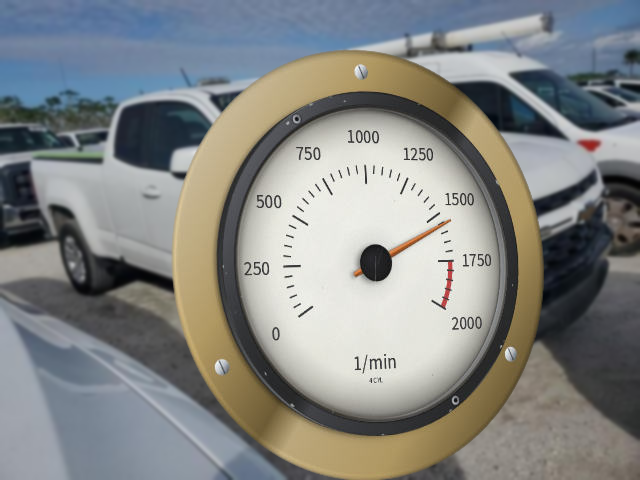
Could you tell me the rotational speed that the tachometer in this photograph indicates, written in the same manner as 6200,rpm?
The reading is 1550,rpm
